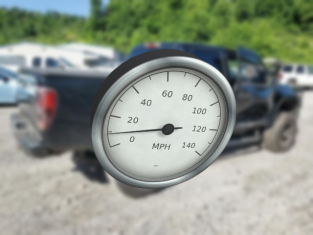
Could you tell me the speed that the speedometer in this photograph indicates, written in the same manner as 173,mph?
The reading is 10,mph
